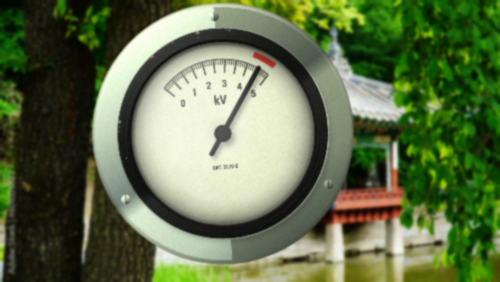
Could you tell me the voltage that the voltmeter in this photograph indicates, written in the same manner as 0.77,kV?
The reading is 4.5,kV
